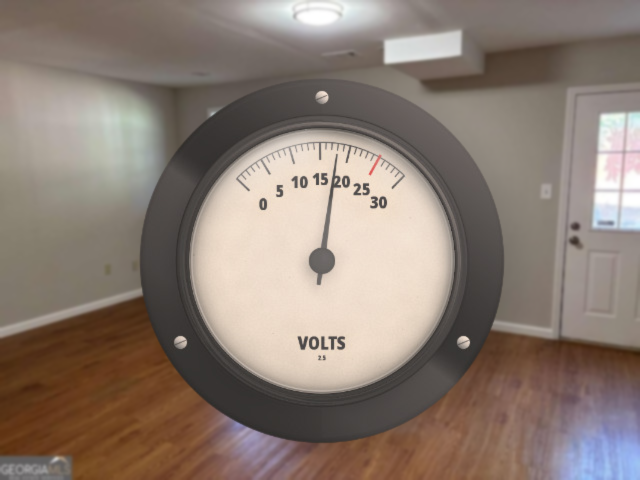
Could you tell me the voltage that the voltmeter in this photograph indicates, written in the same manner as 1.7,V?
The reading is 18,V
